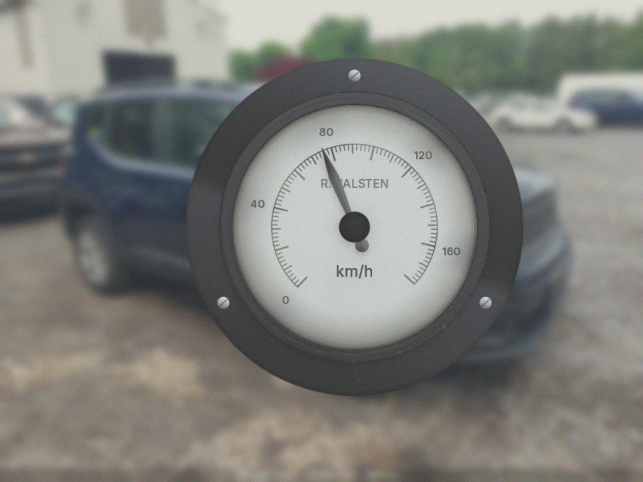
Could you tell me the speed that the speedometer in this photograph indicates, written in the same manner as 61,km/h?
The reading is 76,km/h
